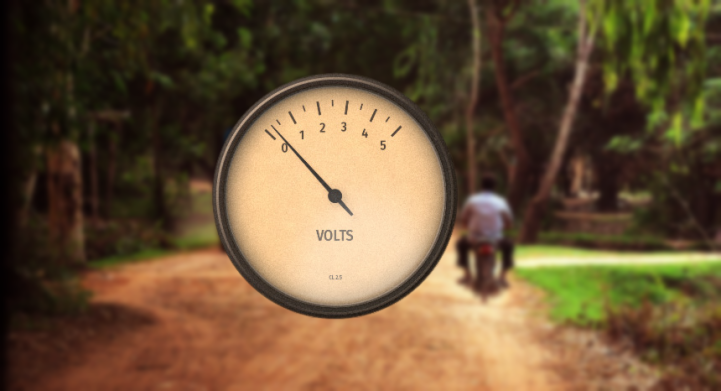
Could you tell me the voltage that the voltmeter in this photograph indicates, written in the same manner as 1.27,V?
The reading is 0.25,V
